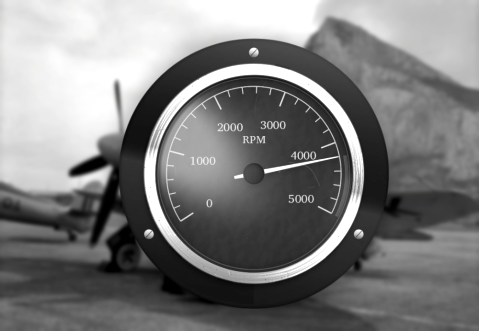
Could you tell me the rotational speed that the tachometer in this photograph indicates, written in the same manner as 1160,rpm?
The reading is 4200,rpm
